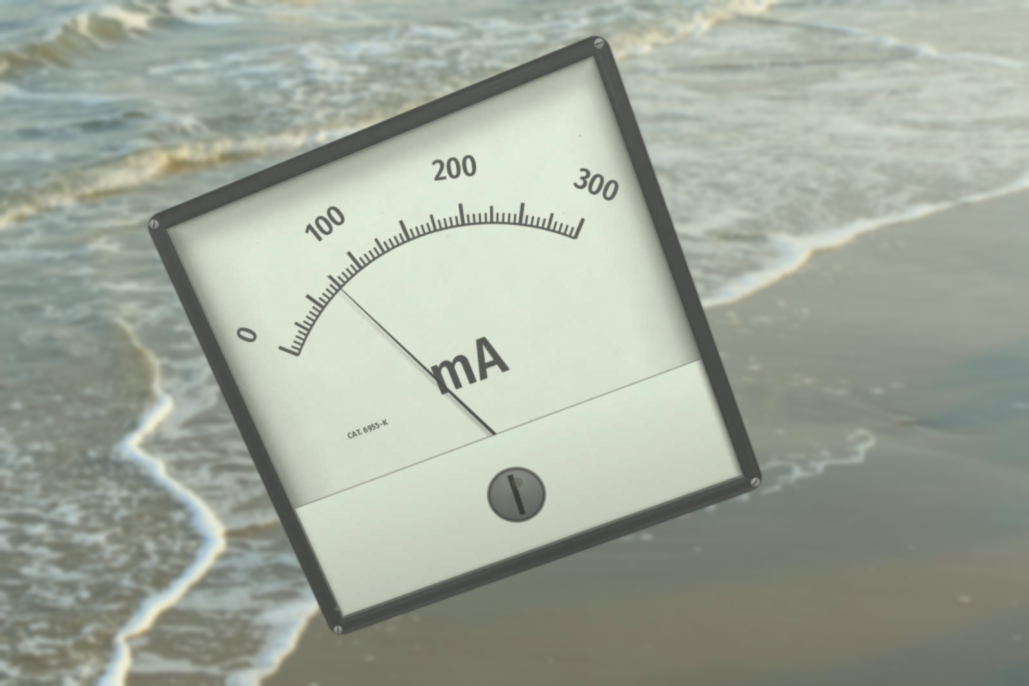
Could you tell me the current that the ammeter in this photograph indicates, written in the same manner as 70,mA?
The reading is 75,mA
